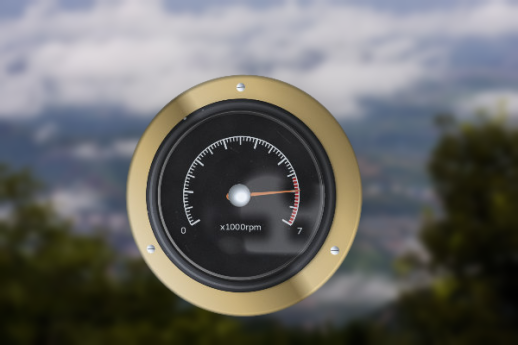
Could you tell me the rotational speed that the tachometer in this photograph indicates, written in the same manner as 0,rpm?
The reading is 6000,rpm
